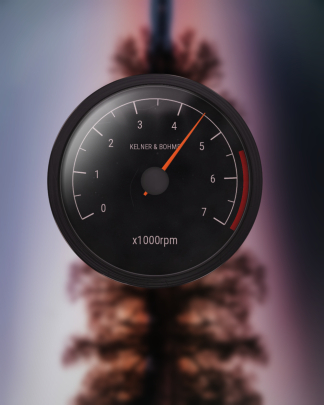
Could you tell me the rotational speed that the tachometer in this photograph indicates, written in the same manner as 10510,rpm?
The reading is 4500,rpm
